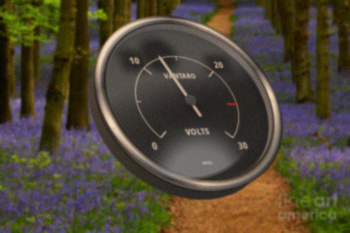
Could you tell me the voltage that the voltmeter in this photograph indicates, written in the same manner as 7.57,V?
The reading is 12.5,V
